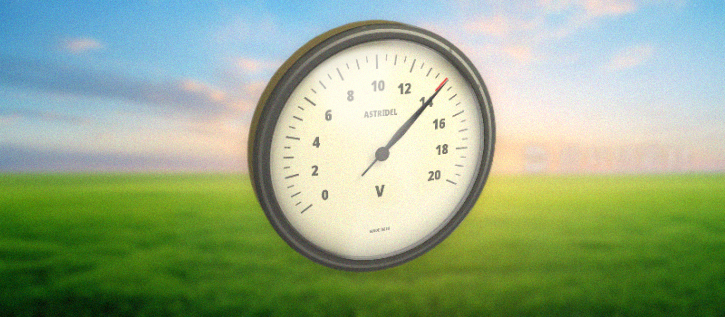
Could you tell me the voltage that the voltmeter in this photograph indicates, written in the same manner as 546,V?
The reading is 14,V
